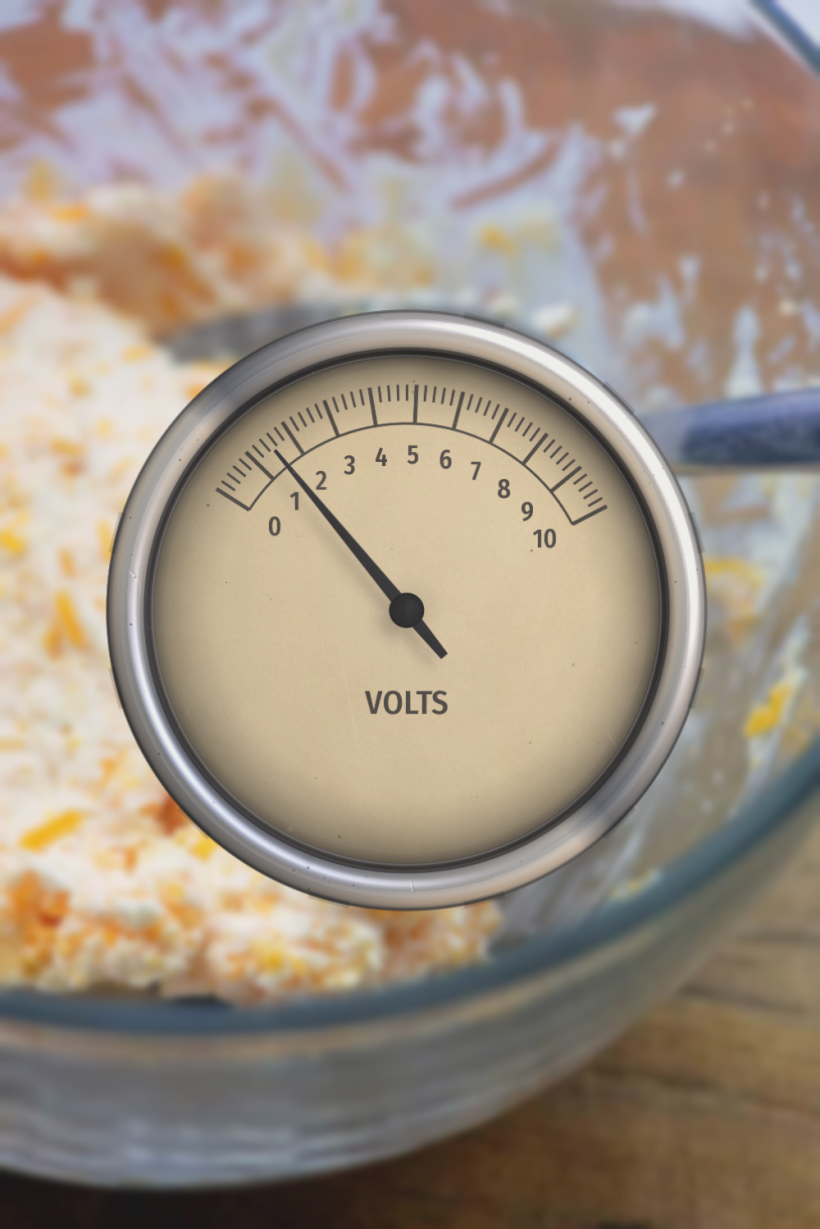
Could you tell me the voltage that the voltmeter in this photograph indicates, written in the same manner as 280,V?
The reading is 1.5,V
